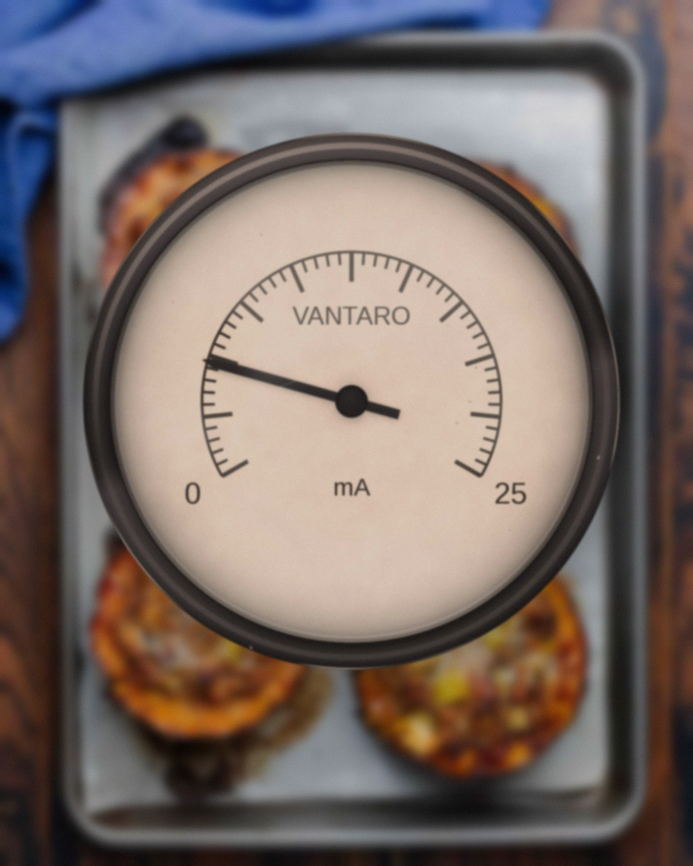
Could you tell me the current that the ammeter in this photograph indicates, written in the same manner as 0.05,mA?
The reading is 4.75,mA
